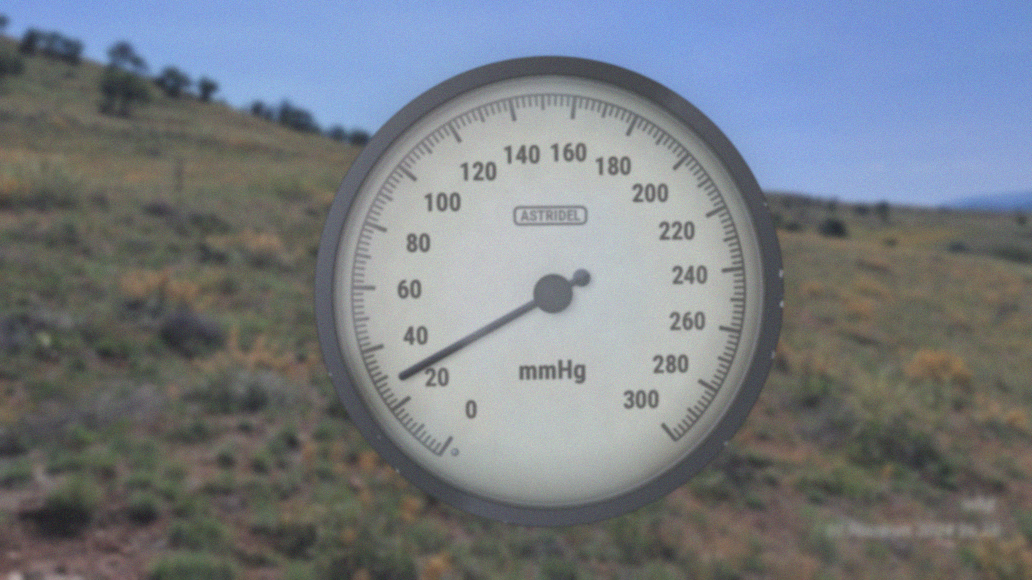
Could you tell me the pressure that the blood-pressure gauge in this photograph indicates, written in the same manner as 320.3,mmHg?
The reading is 28,mmHg
